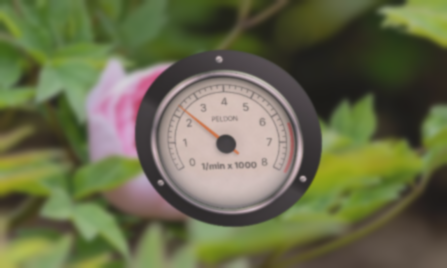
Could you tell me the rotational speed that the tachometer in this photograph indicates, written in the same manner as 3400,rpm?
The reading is 2400,rpm
